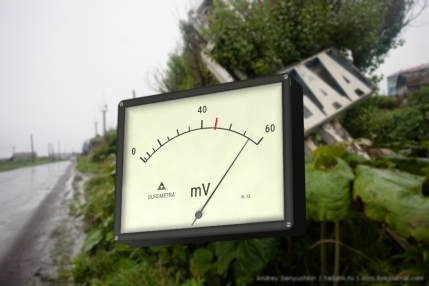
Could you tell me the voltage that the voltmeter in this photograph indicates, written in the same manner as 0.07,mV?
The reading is 57.5,mV
